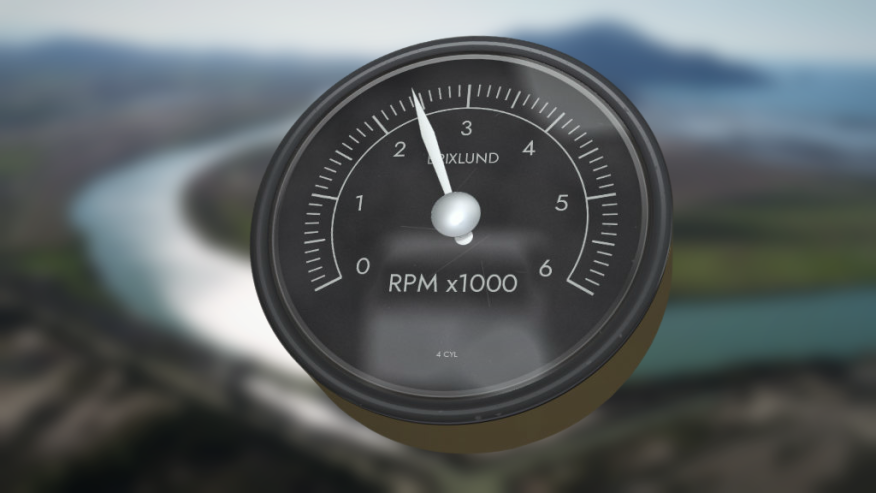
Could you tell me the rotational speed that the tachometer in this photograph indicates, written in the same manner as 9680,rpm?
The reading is 2450,rpm
